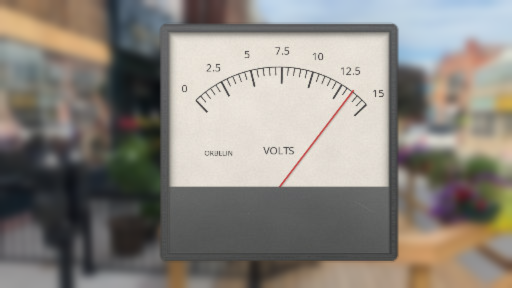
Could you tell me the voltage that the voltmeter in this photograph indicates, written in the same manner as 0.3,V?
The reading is 13.5,V
